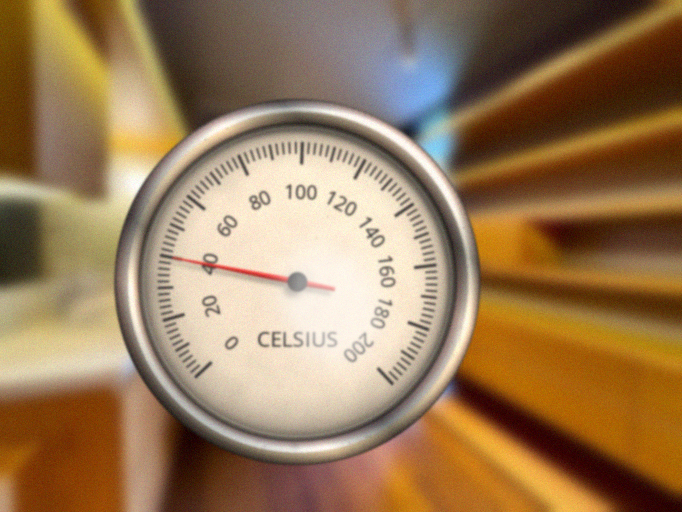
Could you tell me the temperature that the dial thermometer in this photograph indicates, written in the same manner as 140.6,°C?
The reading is 40,°C
